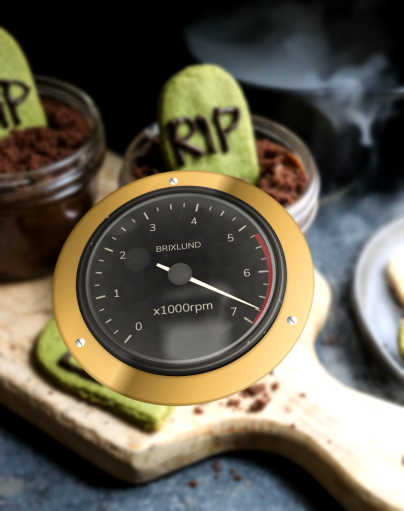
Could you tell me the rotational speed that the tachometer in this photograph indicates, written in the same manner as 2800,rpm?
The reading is 6750,rpm
